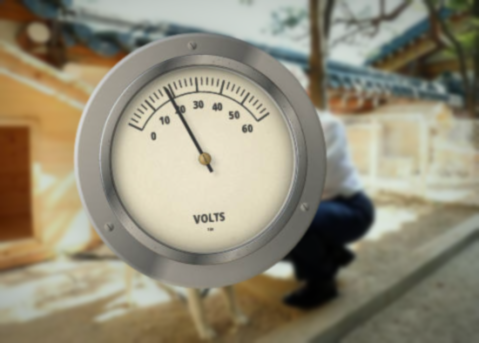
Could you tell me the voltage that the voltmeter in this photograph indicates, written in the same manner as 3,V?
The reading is 18,V
